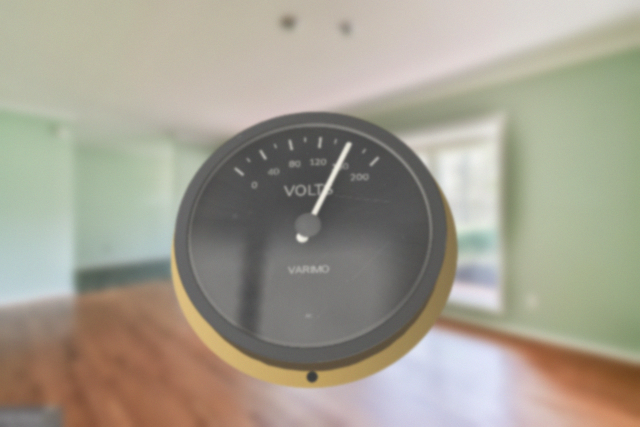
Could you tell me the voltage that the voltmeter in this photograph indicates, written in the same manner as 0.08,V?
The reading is 160,V
